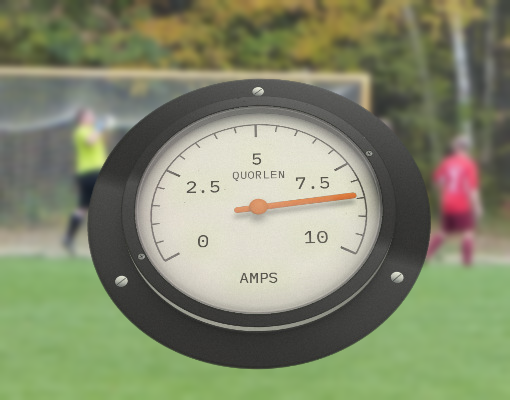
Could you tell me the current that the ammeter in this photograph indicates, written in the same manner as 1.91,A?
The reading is 8.5,A
